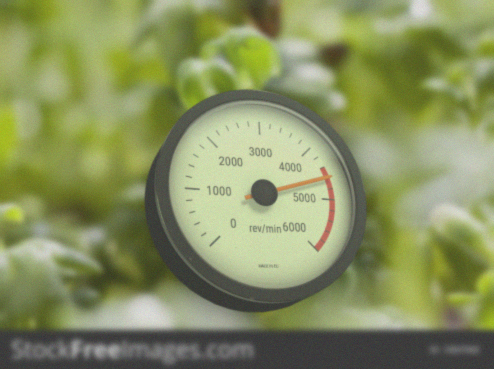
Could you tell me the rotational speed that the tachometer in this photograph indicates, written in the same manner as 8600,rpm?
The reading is 4600,rpm
